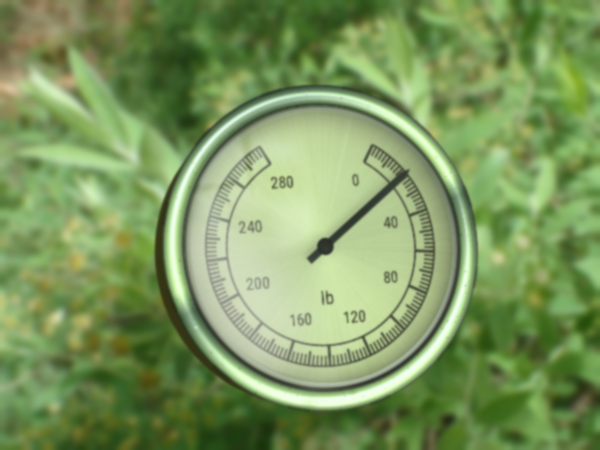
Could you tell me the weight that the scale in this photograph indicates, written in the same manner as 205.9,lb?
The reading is 20,lb
